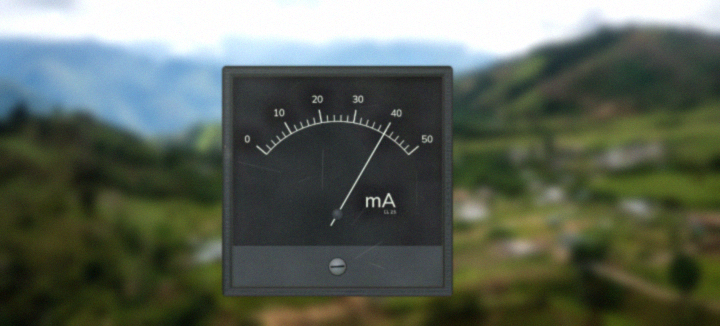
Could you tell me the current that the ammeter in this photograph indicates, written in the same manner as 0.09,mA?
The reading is 40,mA
